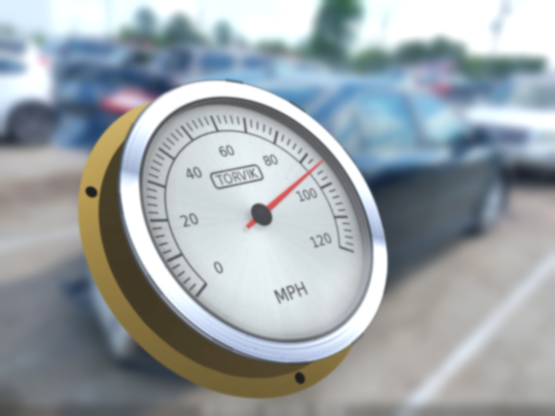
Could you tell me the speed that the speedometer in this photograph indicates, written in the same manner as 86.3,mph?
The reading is 94,mph
